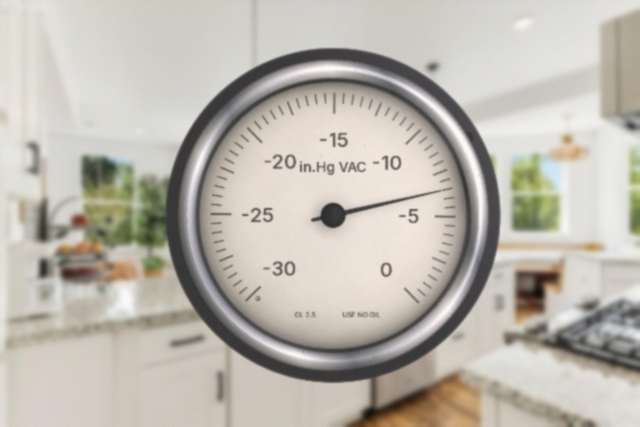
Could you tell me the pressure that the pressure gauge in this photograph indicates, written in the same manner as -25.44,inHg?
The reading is -6.5,inHg
